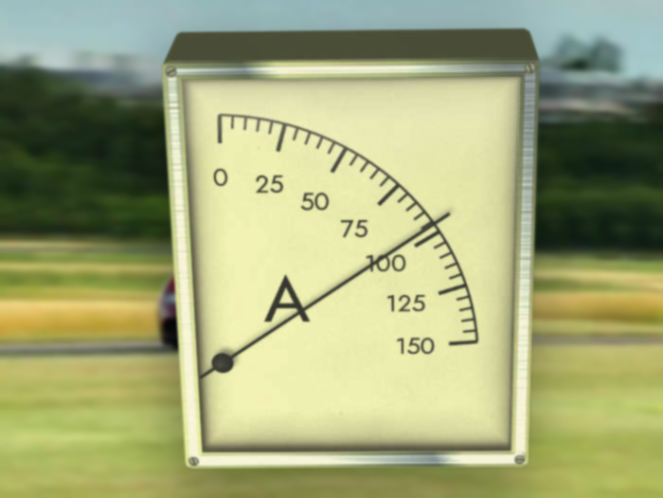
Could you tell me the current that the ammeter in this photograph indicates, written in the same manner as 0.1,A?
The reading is 95,A
